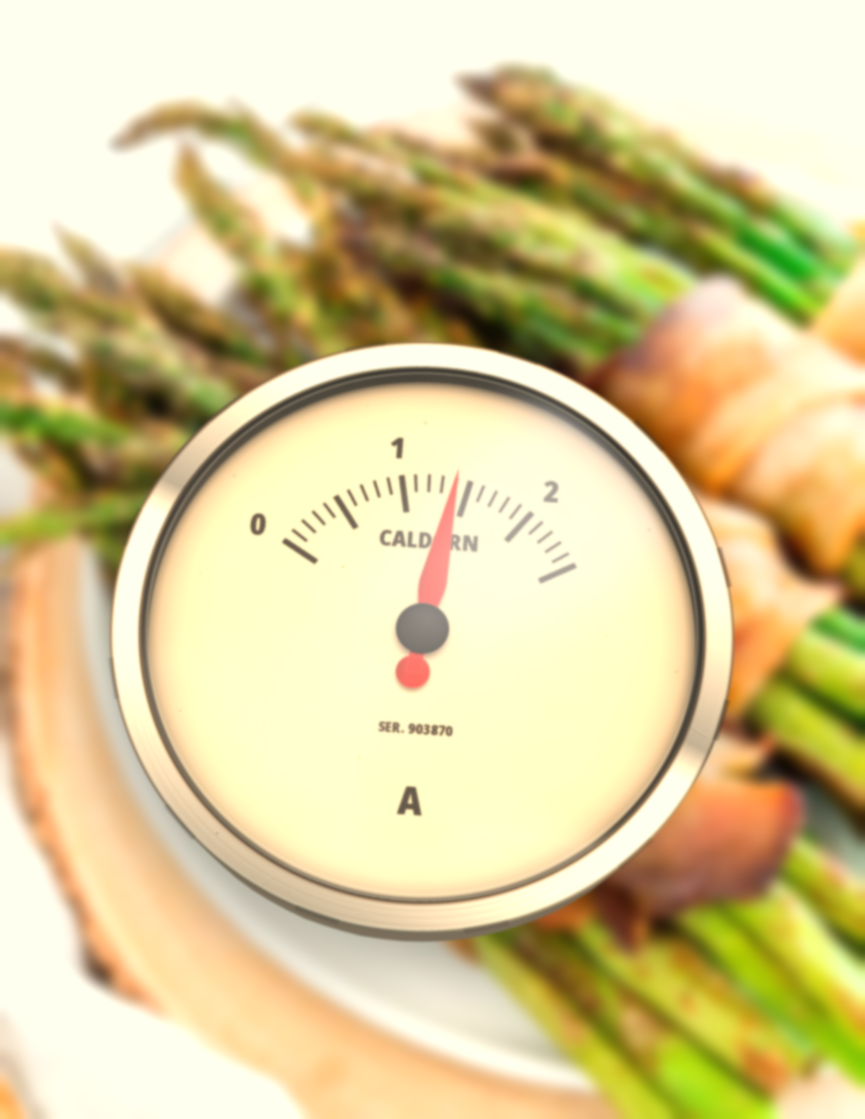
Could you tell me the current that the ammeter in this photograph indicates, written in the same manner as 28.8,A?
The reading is 1.4,A
